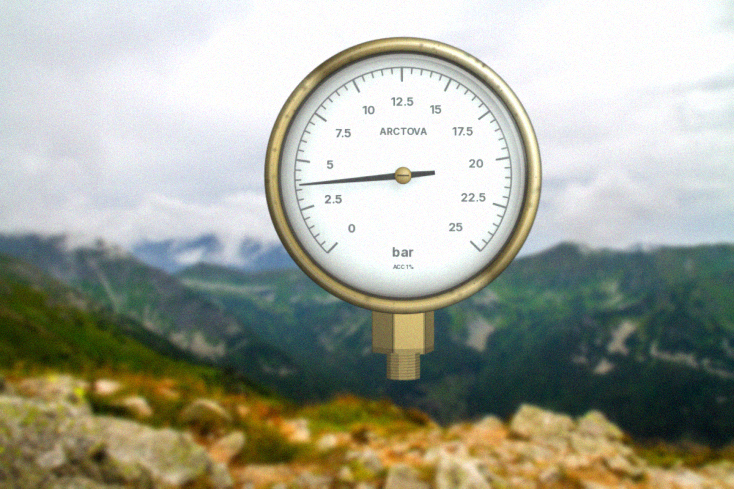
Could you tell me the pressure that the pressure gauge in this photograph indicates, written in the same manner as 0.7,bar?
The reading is 3.75,bar
